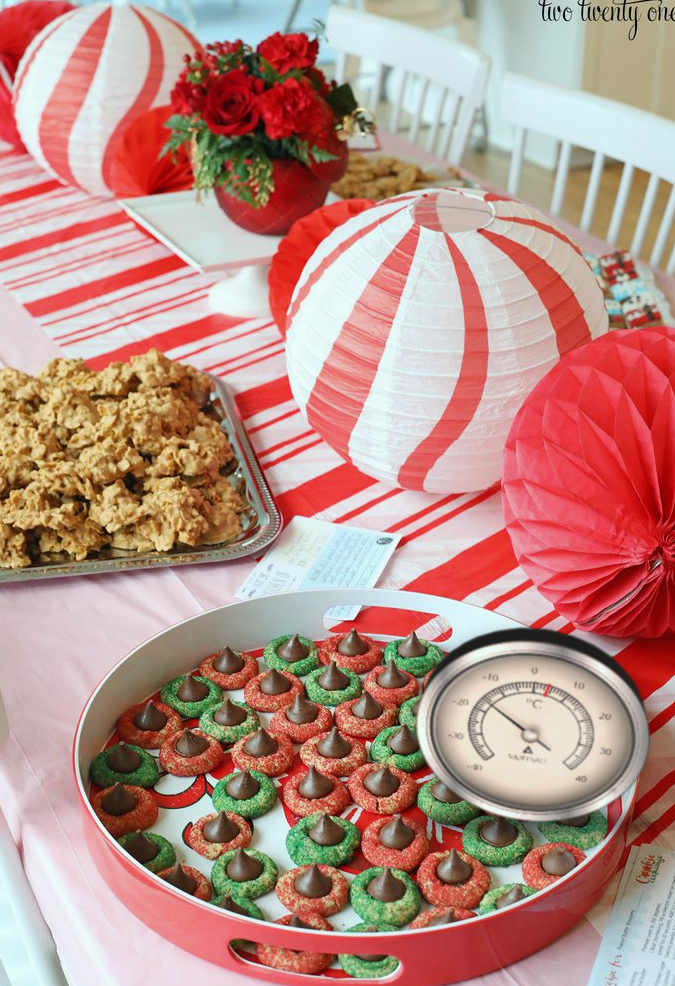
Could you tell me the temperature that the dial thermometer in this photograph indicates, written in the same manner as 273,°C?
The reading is -15,°C
